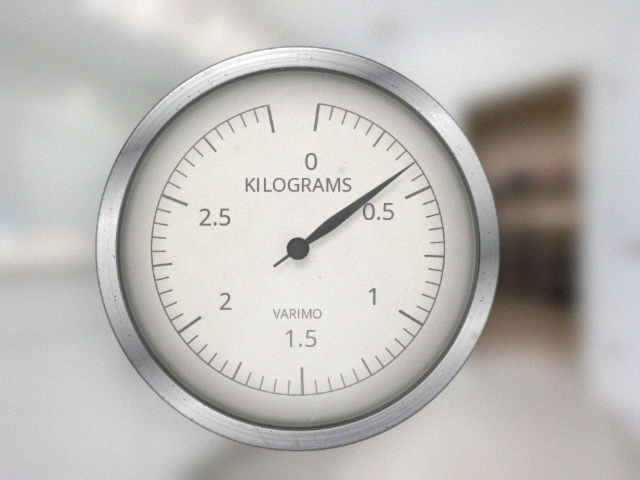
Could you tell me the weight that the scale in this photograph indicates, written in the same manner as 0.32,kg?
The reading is 0.4,kg
